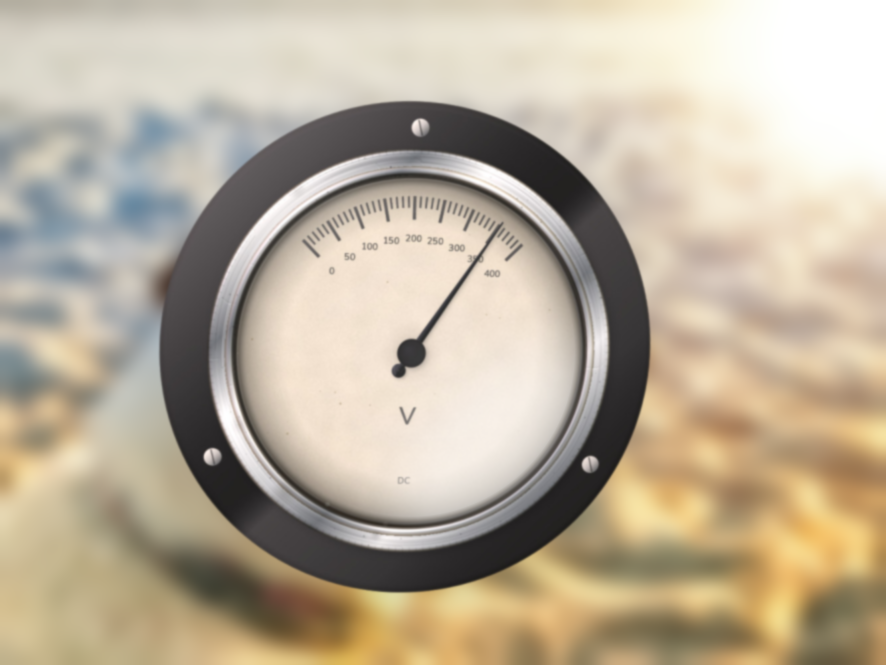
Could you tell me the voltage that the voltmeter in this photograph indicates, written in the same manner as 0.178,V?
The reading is 350,V
